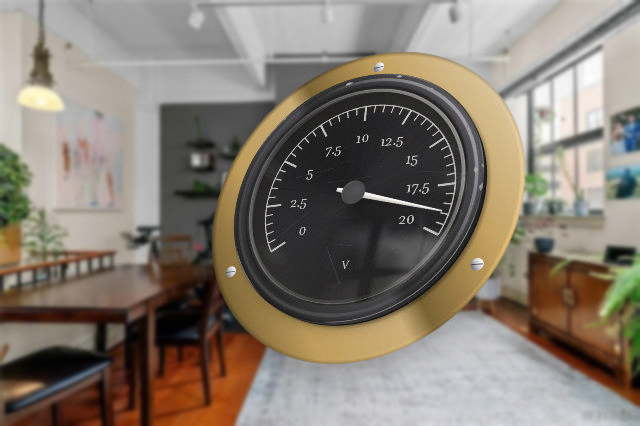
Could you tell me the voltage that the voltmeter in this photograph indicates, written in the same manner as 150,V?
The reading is 19,V
